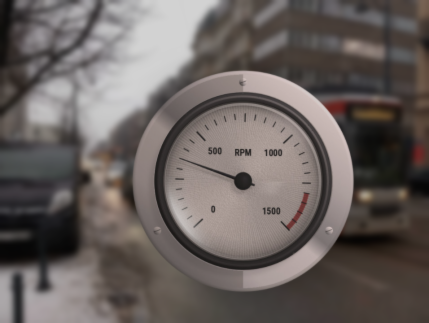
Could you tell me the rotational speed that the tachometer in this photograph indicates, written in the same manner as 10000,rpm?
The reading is 350,rpm
